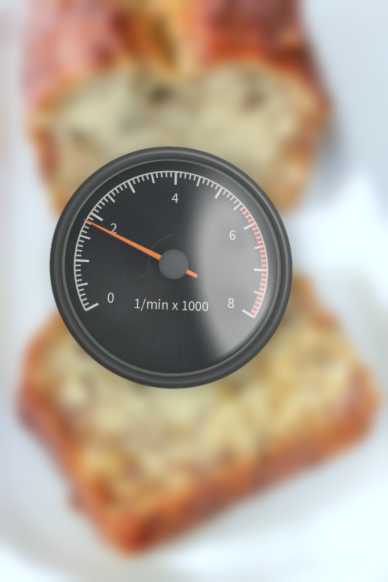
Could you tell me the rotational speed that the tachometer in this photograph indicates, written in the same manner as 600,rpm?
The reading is 1800,rpm
